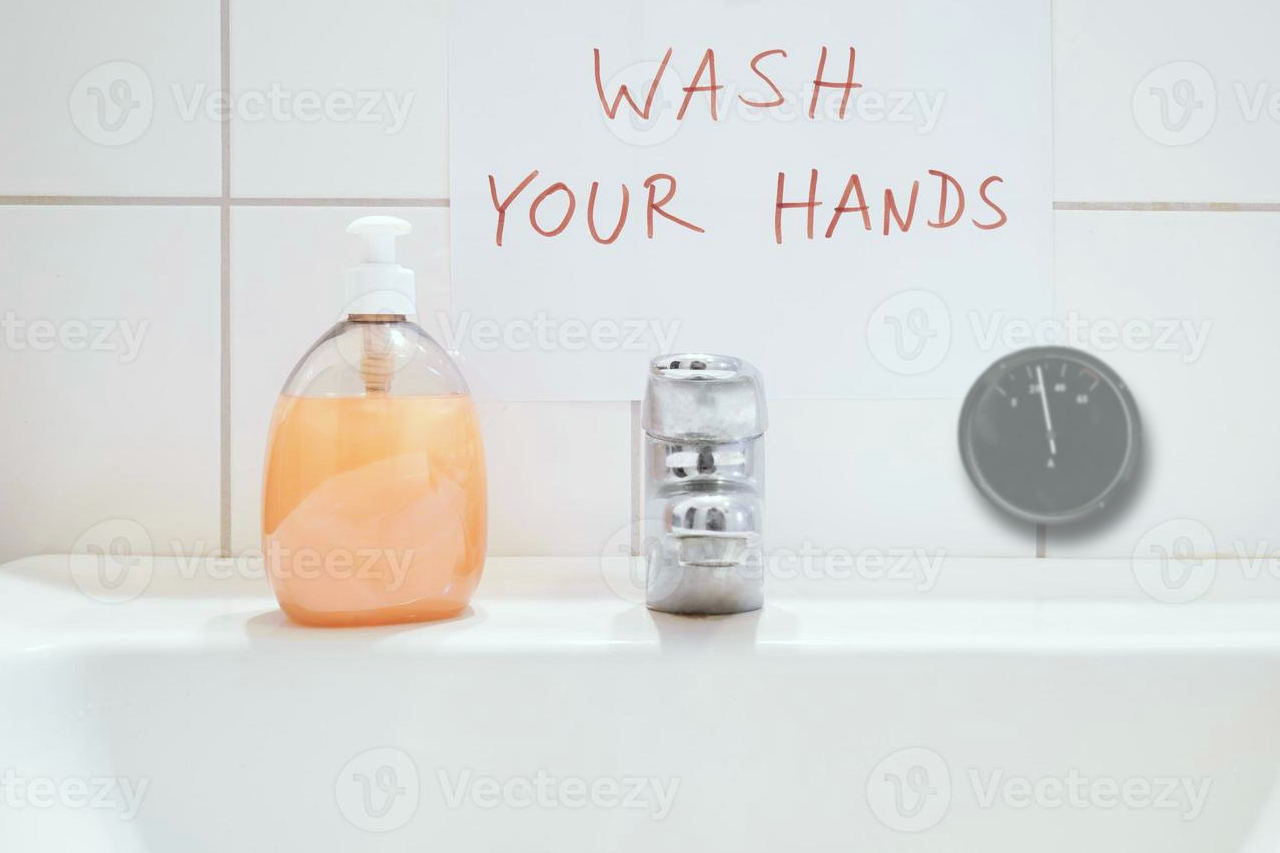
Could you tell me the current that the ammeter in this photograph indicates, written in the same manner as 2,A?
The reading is 25,A
